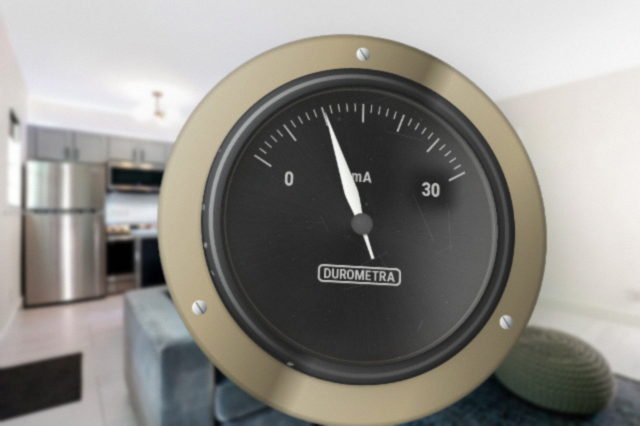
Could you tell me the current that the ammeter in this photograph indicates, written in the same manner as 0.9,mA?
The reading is 10,mA
